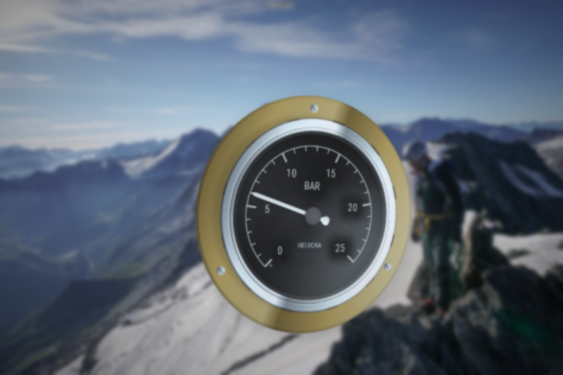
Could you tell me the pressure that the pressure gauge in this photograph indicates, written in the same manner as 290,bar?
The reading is 6,bar
